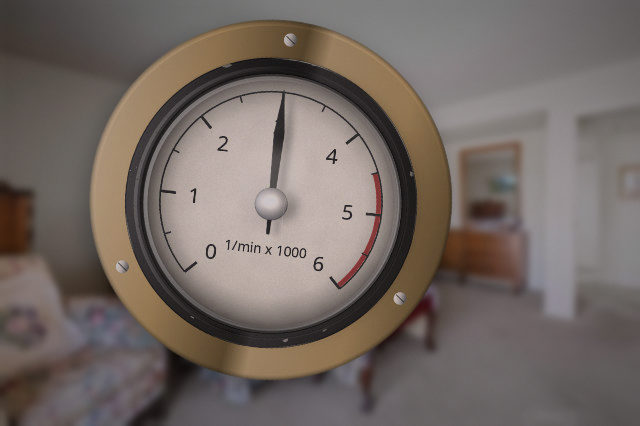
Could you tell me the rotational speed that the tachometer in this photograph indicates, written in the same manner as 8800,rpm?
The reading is 3000,rpm
